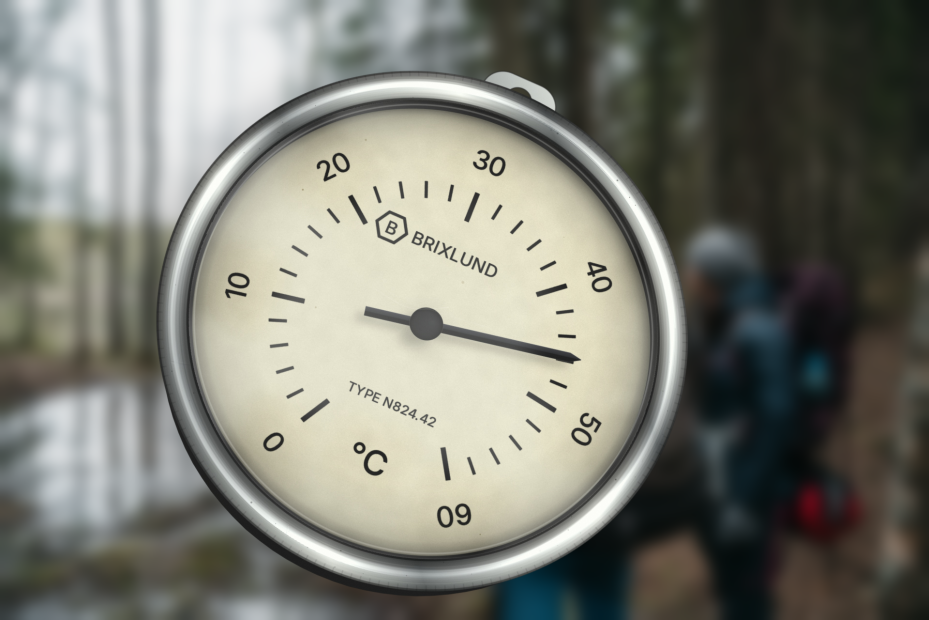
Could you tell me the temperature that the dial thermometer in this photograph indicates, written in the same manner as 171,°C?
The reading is 46,°C
